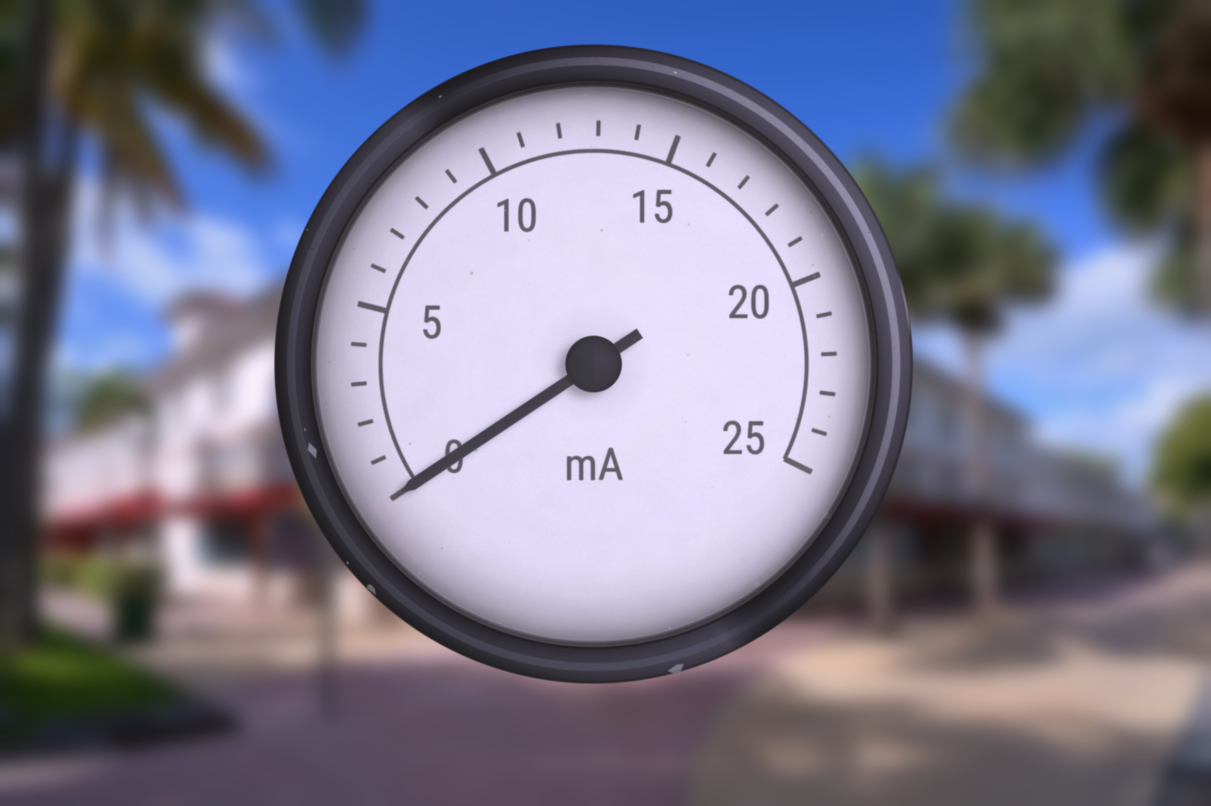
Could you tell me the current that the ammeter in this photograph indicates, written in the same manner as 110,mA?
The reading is 0,mA
